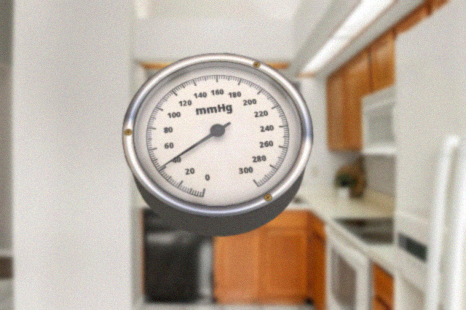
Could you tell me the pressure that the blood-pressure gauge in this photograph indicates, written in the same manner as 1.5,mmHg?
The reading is 40,mmHg
